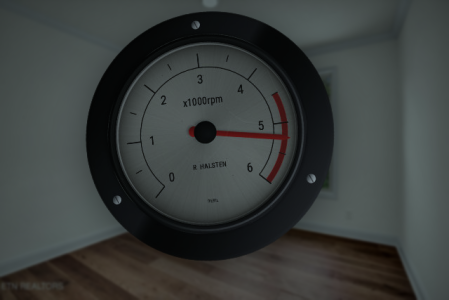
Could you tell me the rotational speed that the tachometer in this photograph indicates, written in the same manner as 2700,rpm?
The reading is 5250,rpm
